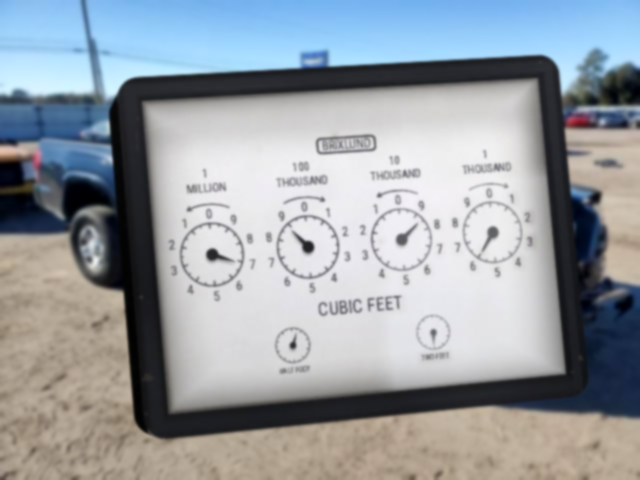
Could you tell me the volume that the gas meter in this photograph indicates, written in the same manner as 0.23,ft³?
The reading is 688600,ft³
